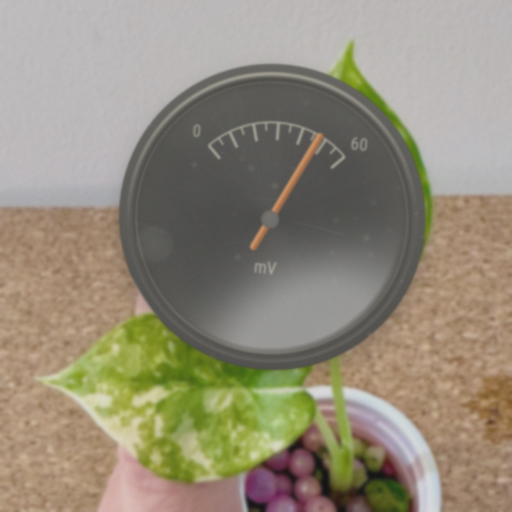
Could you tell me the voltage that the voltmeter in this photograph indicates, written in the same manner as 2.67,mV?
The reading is 47.5,mV
